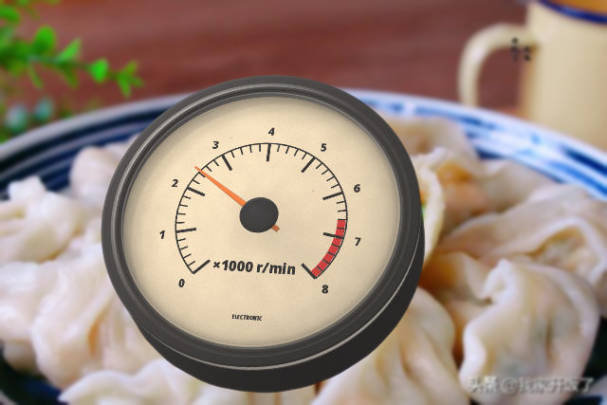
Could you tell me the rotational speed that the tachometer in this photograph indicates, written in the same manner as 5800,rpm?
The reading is 2400,rpm
